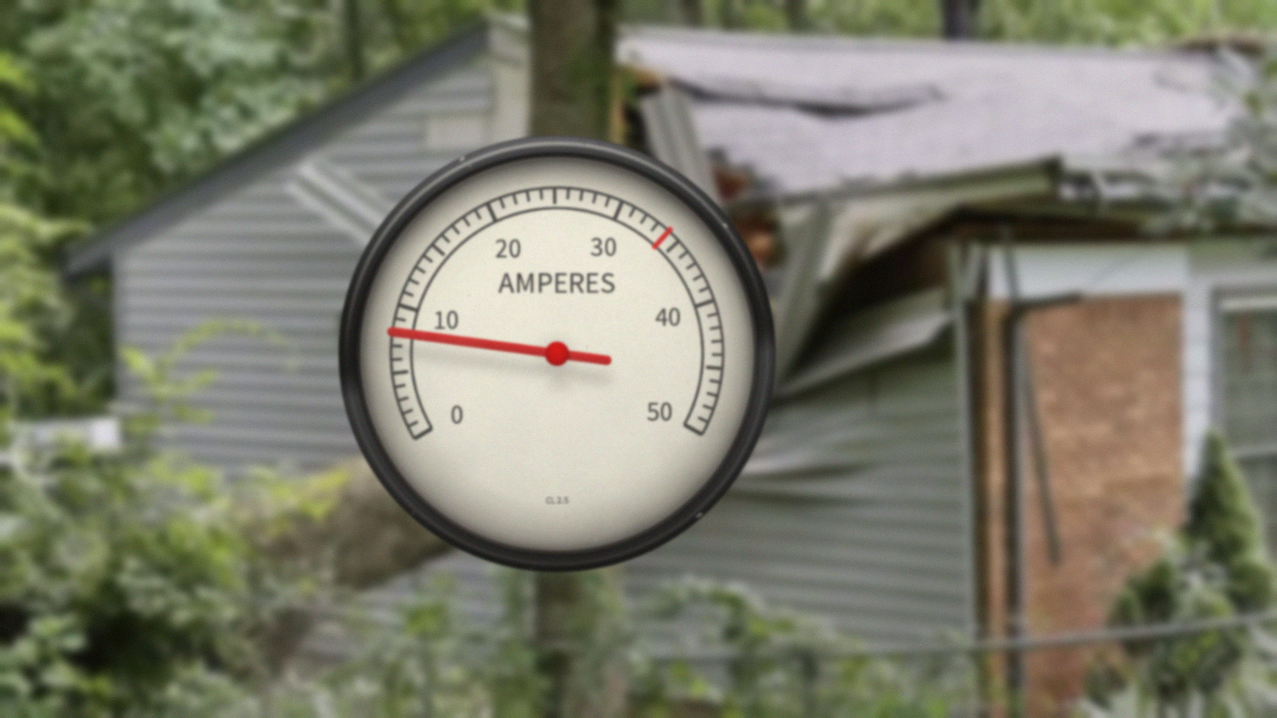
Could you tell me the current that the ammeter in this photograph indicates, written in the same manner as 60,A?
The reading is 8,A
